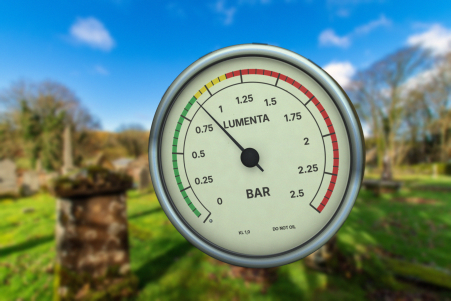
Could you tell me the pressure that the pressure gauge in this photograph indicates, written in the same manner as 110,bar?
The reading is 0.9,bar
